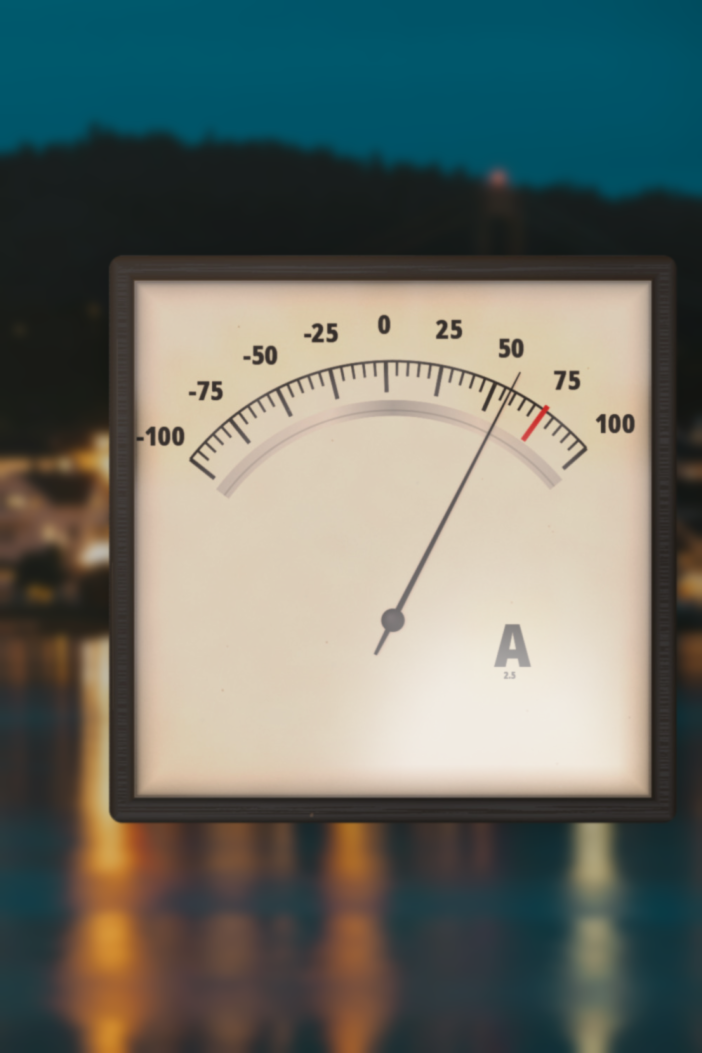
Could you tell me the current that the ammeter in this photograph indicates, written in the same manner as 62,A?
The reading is 57.5,A
